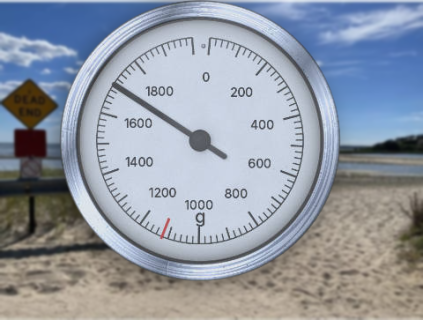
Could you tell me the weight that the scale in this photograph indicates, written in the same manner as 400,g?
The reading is 1700,g
